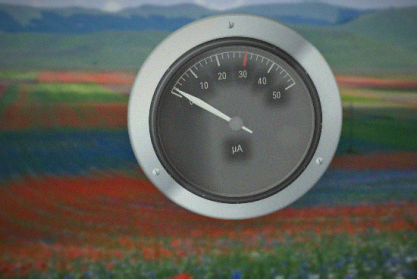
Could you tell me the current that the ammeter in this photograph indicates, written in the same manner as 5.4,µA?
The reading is 2,µA
